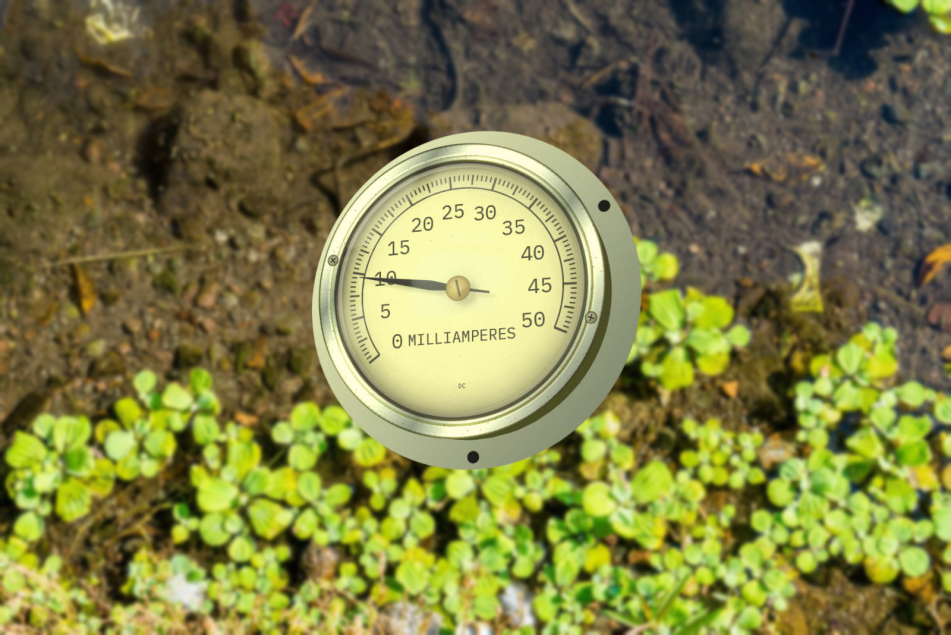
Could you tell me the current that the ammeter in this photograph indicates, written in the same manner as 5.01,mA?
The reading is 9.5,mA
